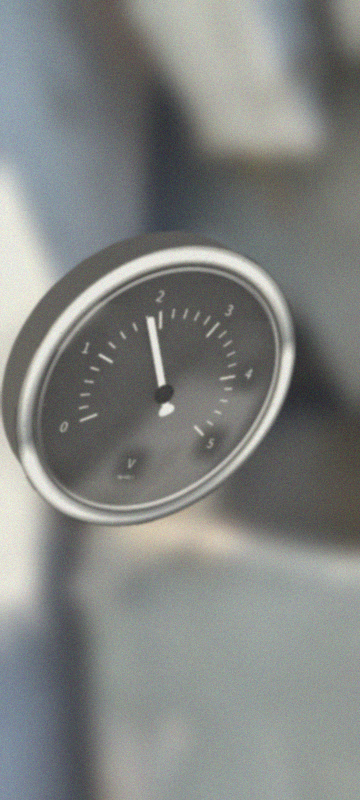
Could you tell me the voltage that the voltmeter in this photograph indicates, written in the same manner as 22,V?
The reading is 1.8,V
